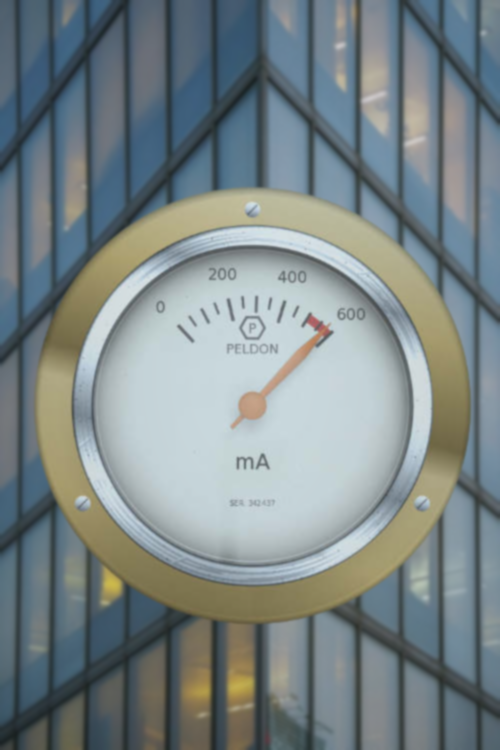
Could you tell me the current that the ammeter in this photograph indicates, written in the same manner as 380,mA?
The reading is 575,mA
